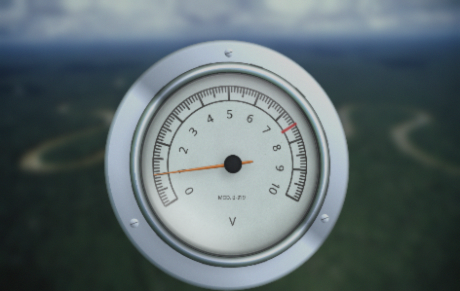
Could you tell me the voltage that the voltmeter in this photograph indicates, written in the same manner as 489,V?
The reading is 1,V
